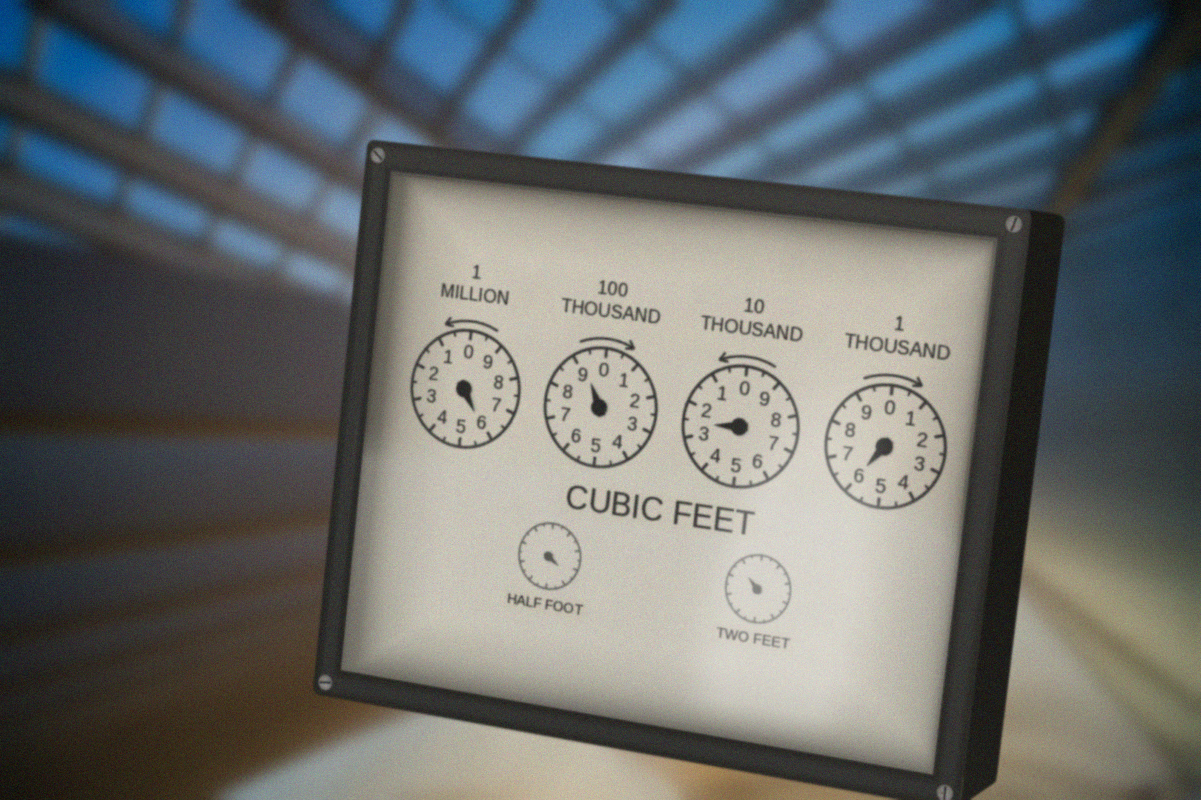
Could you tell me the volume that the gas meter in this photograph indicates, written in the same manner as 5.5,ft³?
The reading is 592600,ft³
